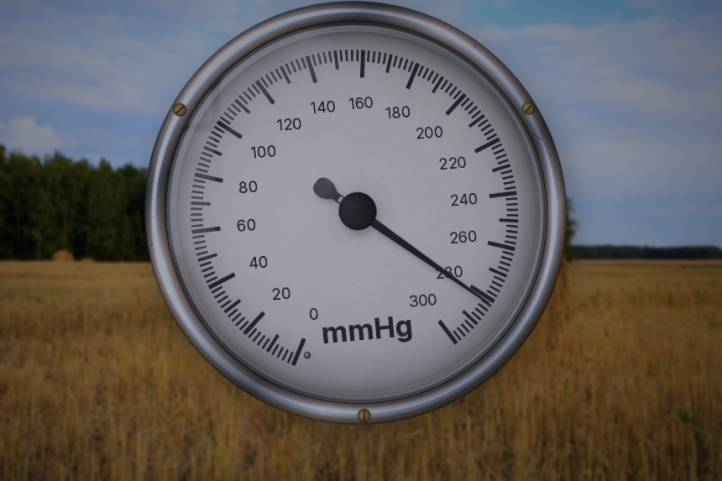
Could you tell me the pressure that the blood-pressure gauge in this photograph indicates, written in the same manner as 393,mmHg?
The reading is 282,mmHg
